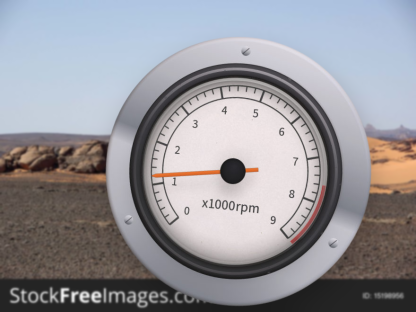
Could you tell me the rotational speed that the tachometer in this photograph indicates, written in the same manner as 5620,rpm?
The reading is 1200,rpm
